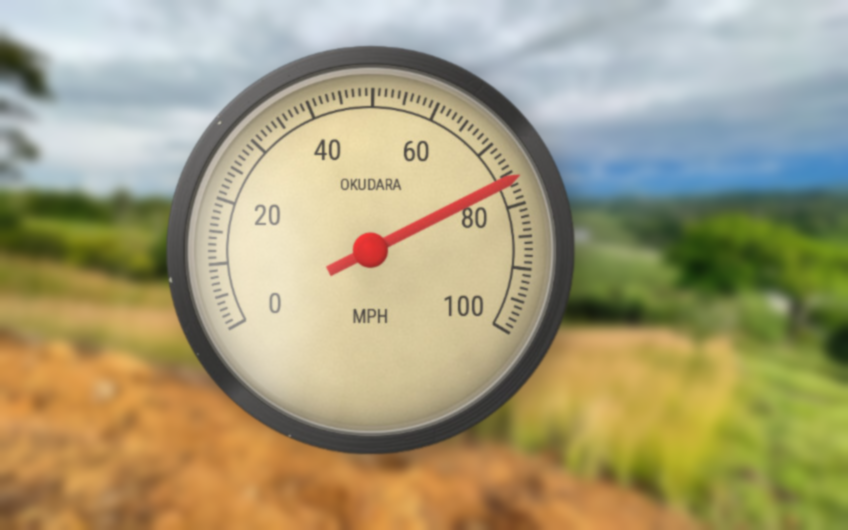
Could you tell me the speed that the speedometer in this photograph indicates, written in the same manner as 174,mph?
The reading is 76,mph
